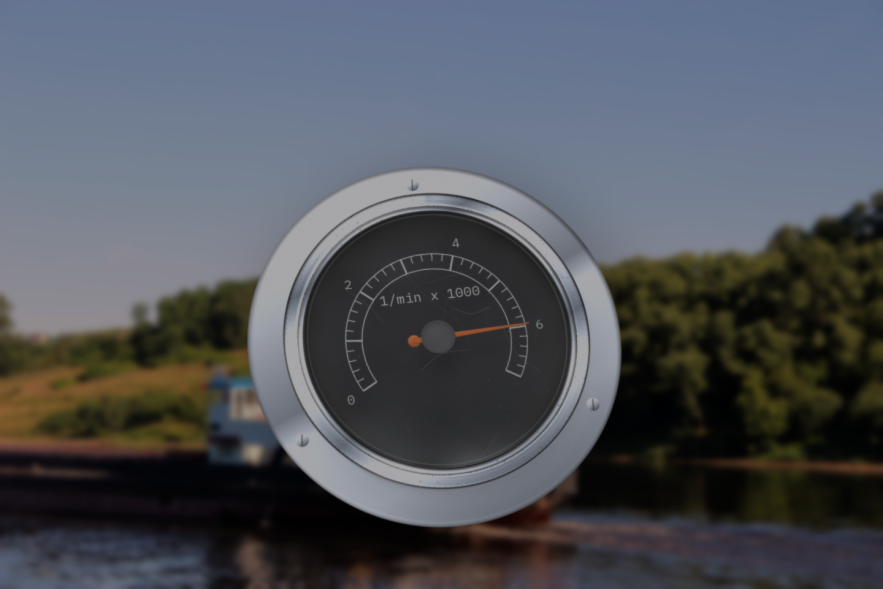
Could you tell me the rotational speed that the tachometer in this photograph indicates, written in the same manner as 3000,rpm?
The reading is 6000,rpm
